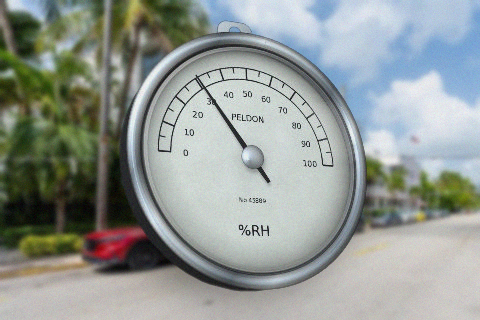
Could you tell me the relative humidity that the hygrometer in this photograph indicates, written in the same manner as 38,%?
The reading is 30,%
